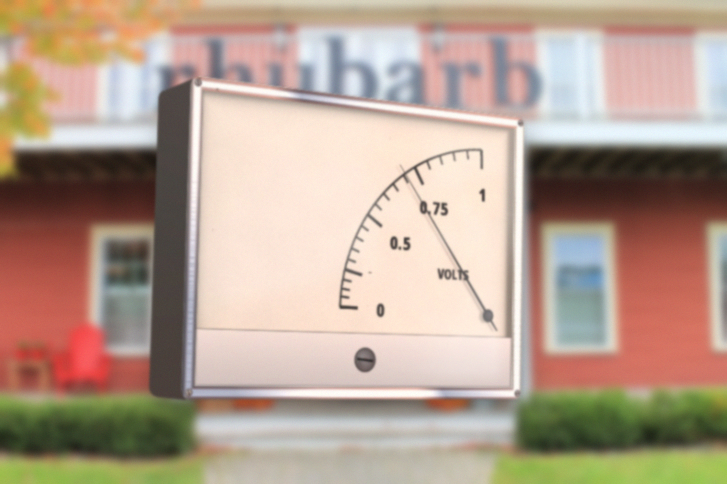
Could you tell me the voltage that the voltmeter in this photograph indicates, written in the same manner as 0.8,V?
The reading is 0.7,V
